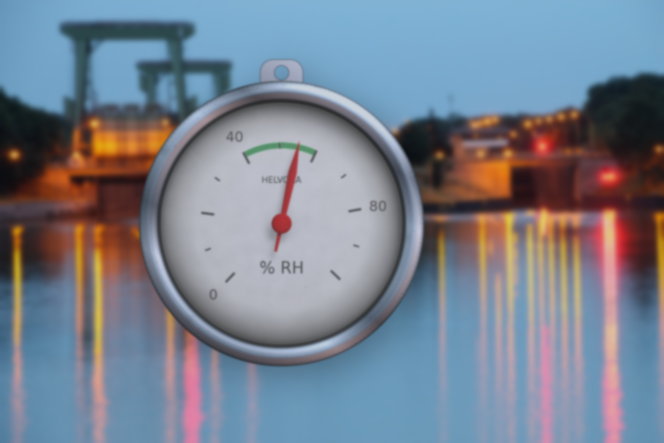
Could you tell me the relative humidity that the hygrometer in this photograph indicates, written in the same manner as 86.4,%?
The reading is 55,%
